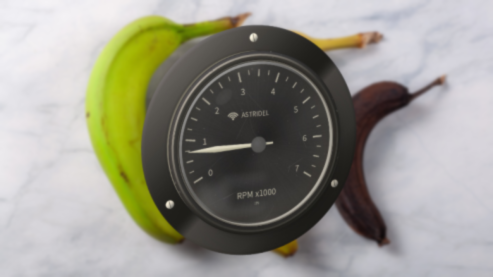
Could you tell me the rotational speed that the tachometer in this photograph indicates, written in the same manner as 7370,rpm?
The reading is 750,rpm
